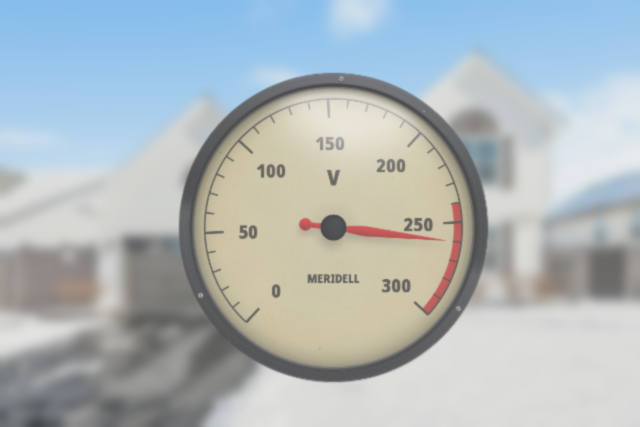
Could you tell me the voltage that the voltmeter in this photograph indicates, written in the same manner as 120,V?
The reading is 260,V
